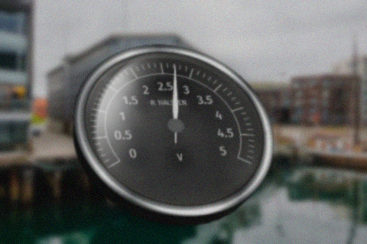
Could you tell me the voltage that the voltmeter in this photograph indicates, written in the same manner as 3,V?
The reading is 2.7,V
